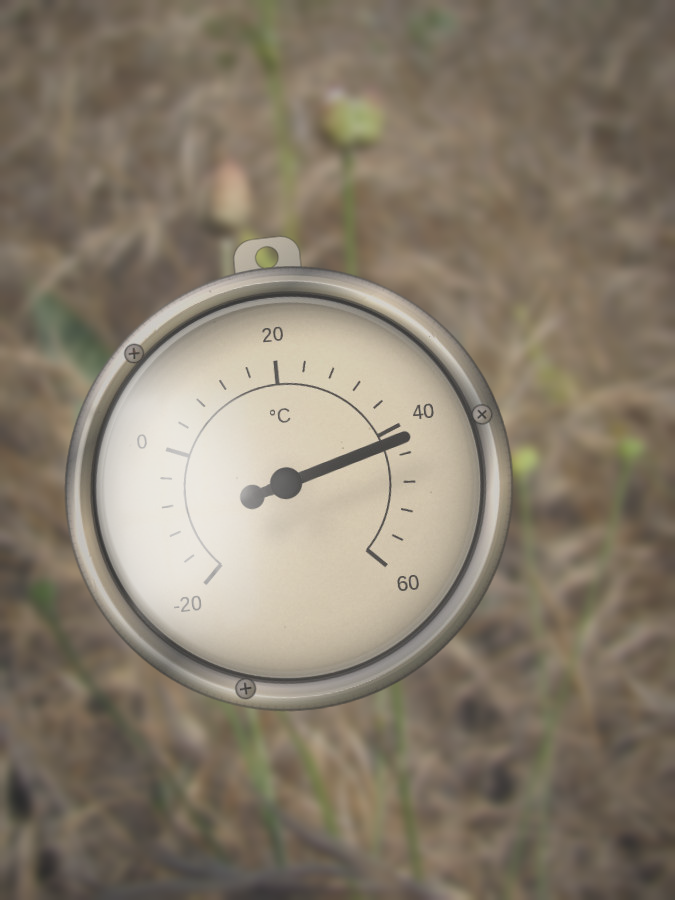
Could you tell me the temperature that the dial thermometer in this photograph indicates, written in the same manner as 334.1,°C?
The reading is 42,°C
